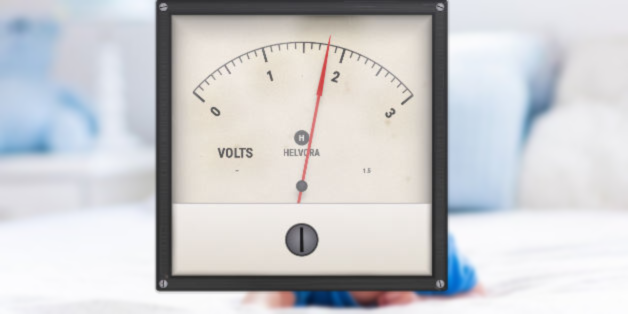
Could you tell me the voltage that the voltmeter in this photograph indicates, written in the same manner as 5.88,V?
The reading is 1.8,V
